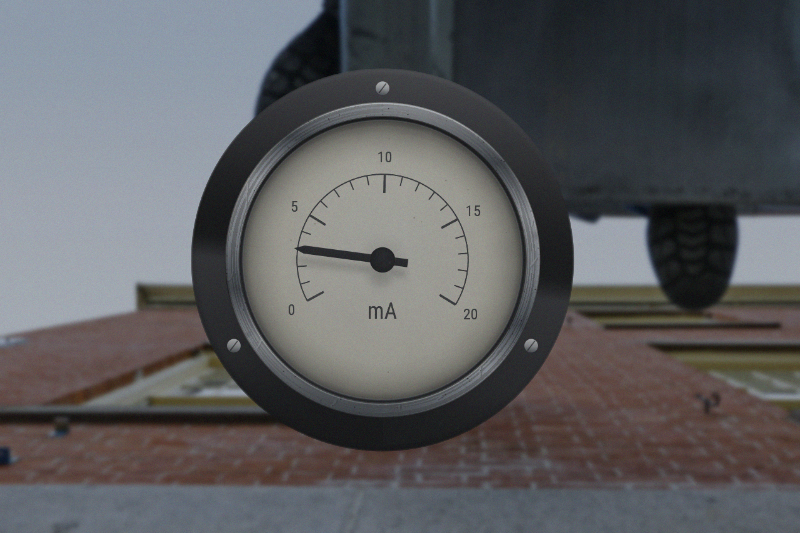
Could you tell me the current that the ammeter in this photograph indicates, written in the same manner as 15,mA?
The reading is 3,mA
